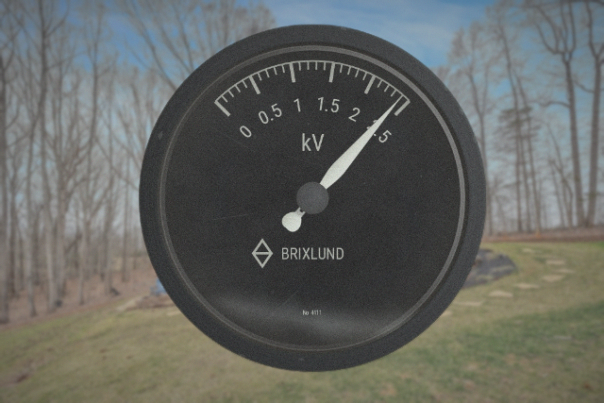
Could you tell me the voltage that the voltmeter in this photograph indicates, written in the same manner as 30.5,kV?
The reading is 2.4,kV
